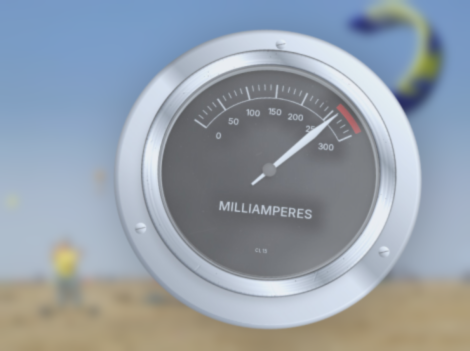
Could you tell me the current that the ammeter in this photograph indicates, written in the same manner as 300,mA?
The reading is 260,mA
